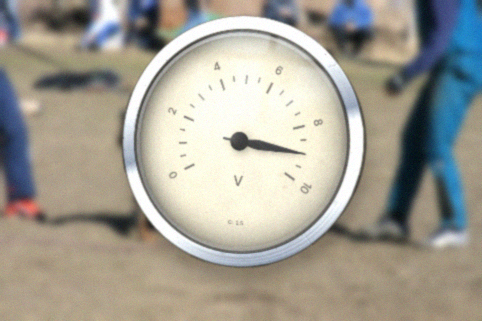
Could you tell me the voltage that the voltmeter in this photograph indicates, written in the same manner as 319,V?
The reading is 9,V
